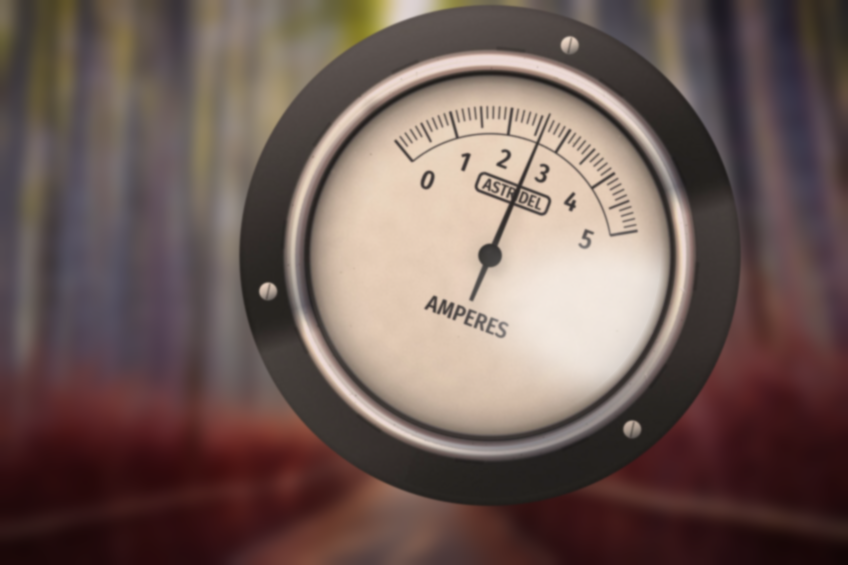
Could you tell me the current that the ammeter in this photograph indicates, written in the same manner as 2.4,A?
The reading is 2.6,A
